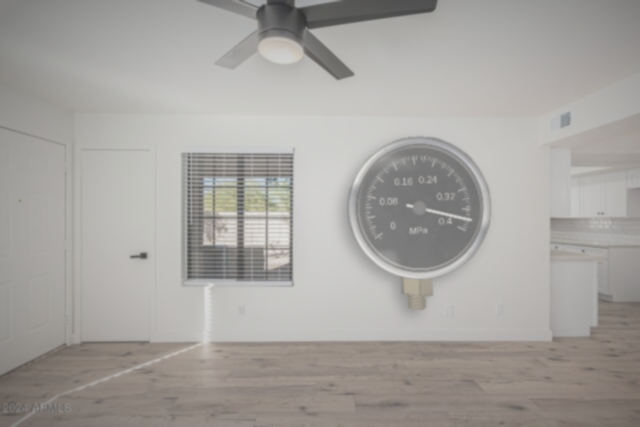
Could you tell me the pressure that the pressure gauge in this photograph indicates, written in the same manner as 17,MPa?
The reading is 0.38,MPa
